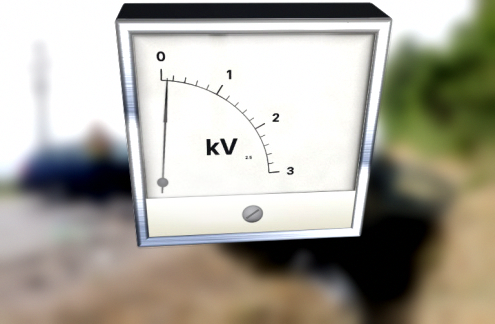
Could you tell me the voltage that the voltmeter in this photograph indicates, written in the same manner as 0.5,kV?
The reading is 0.1,kV
